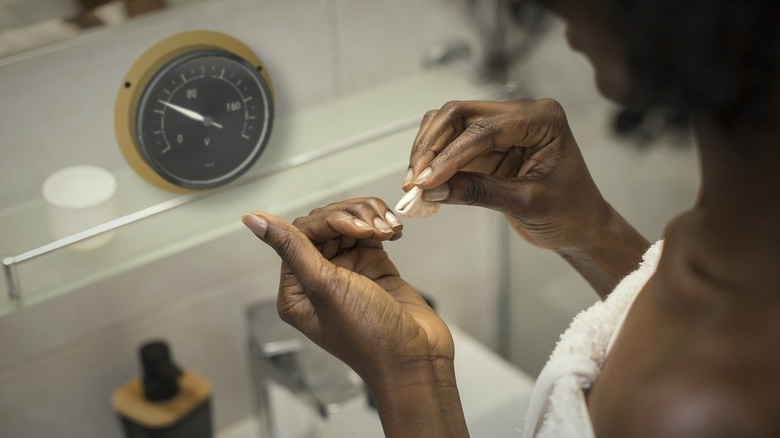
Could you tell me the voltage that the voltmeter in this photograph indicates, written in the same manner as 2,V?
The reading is 50,V
